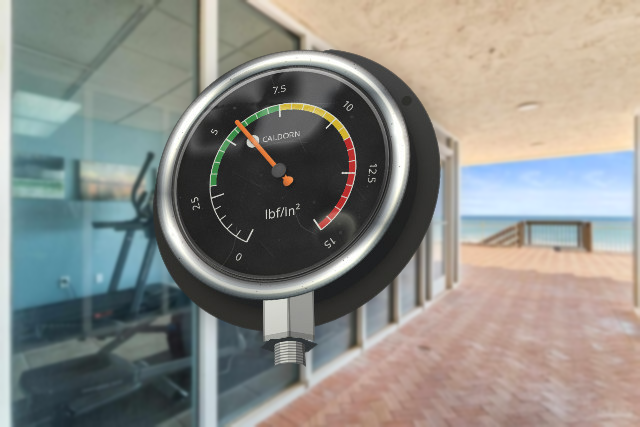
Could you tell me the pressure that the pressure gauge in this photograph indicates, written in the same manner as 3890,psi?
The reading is 5.75,psi
